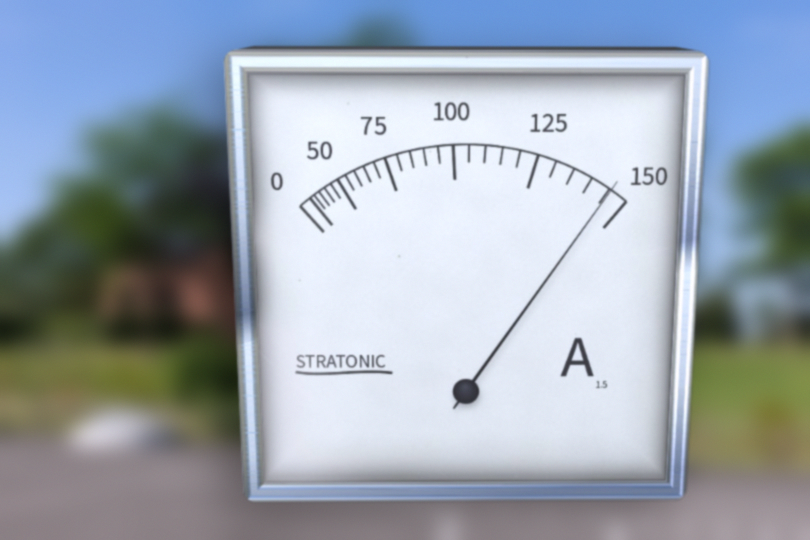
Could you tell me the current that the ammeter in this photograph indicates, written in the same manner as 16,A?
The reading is 145,A
